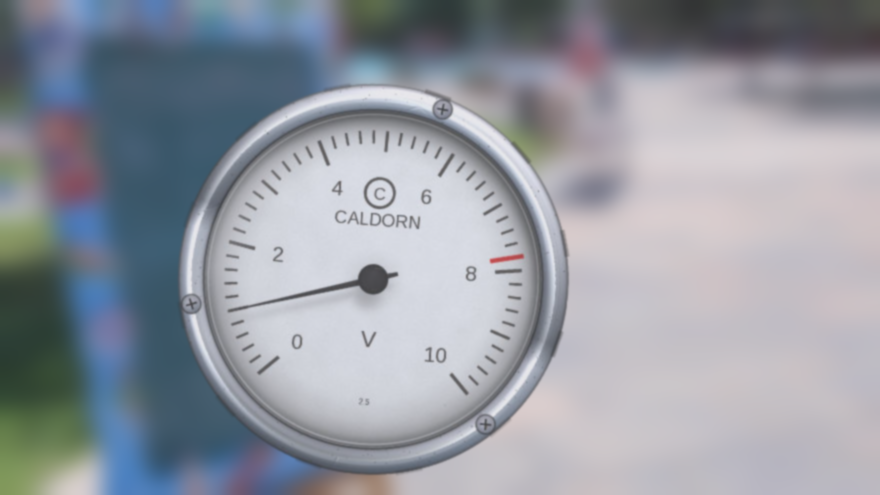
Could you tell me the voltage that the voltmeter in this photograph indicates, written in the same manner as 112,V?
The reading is 1,V
